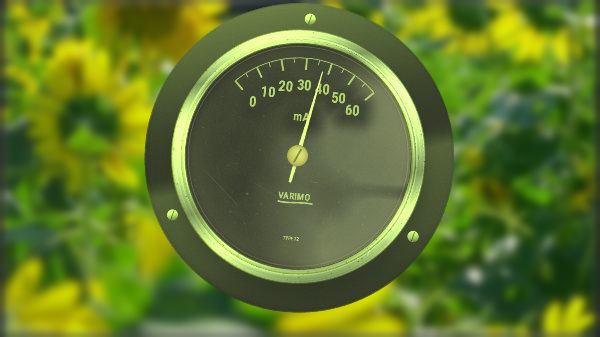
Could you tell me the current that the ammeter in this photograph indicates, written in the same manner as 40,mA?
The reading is 37.5,mA
